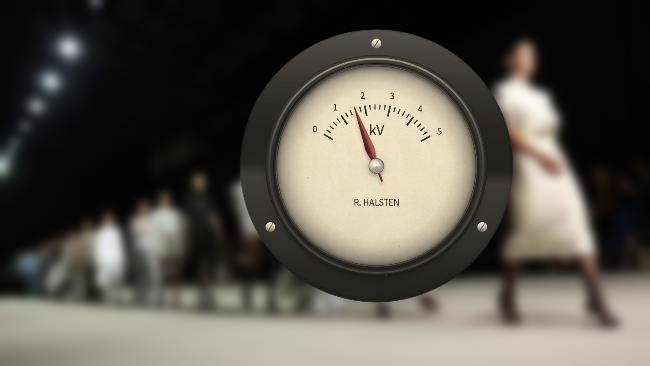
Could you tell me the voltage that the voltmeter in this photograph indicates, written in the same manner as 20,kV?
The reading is 1.6,kV
